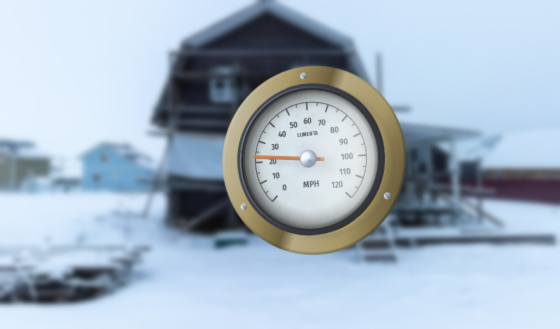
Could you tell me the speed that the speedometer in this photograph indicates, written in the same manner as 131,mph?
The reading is 22.5,mph
